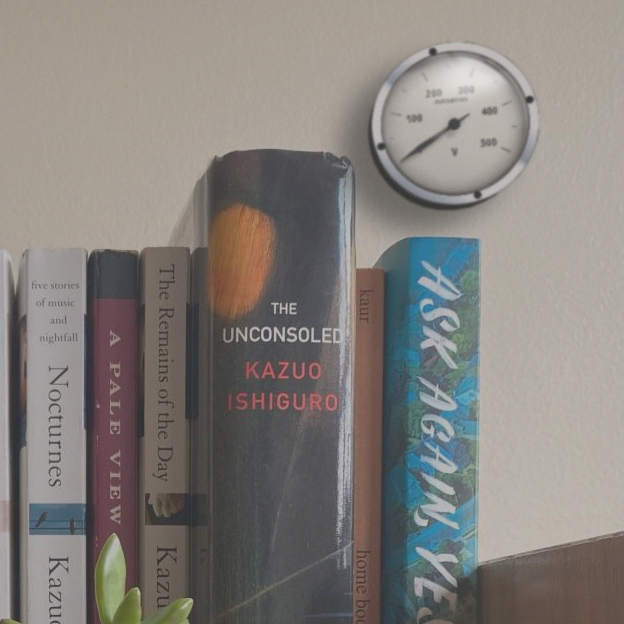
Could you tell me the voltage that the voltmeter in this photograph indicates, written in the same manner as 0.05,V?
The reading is 0,V
